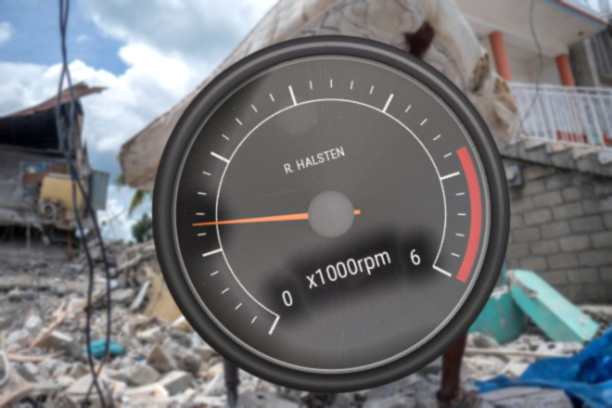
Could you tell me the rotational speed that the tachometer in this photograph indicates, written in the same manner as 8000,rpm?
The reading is 1300,rpm
